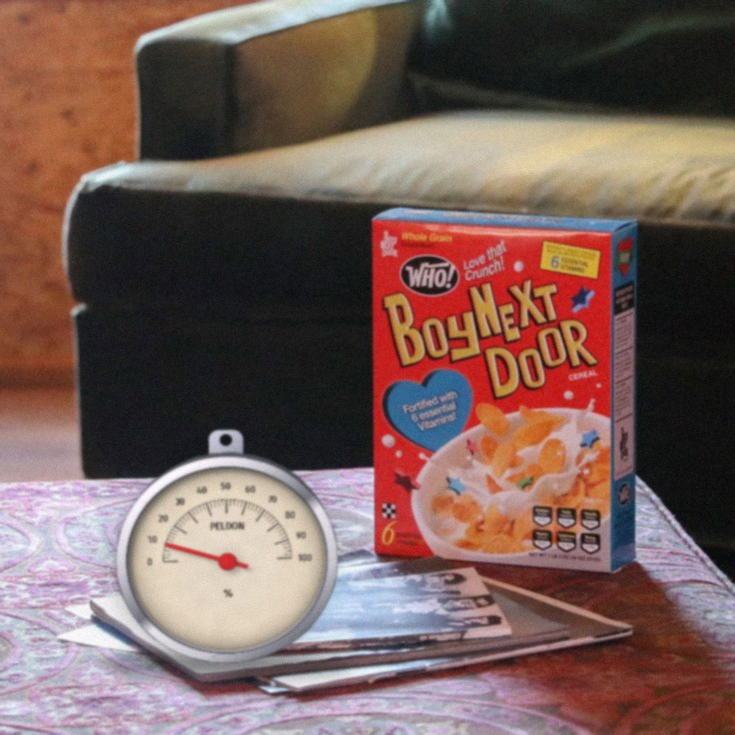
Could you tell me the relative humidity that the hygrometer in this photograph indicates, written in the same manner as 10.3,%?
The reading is 10,%
